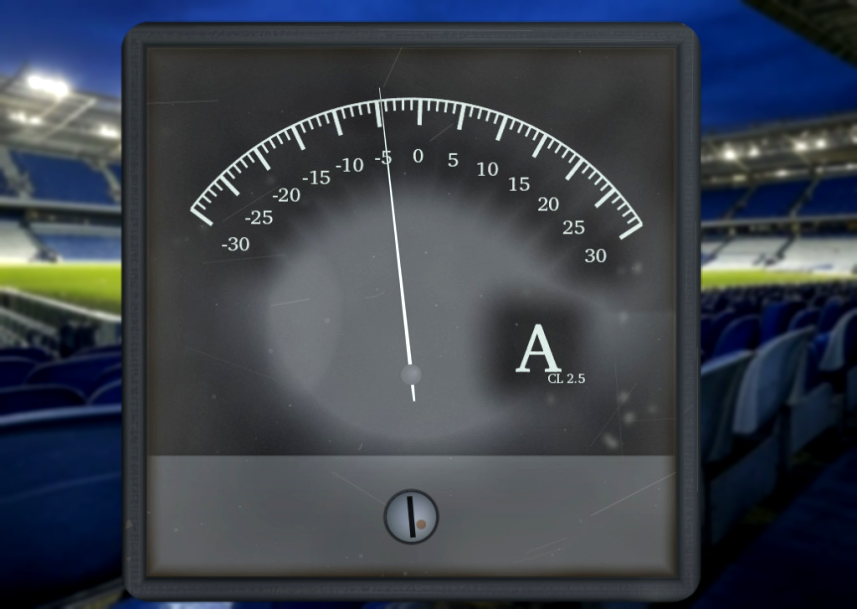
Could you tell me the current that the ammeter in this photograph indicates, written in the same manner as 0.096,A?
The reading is -4.5,A
